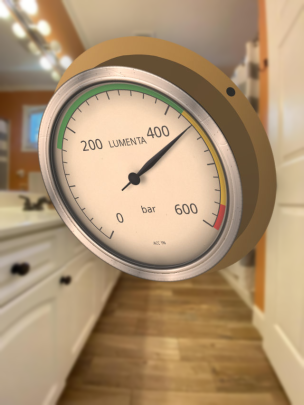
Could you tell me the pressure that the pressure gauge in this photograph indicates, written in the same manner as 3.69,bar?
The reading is 440,bar
